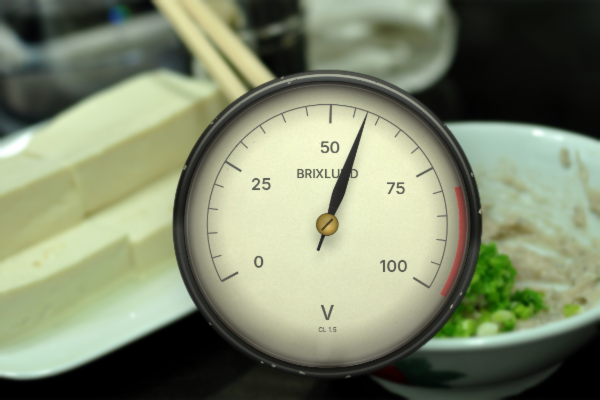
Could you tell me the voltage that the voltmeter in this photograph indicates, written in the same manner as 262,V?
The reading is 57.5,V
